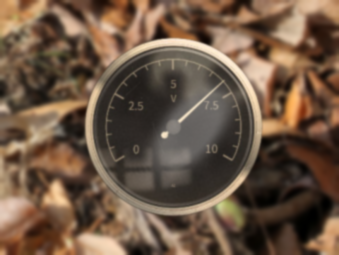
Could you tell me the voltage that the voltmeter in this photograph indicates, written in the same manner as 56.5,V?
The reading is 7,V
